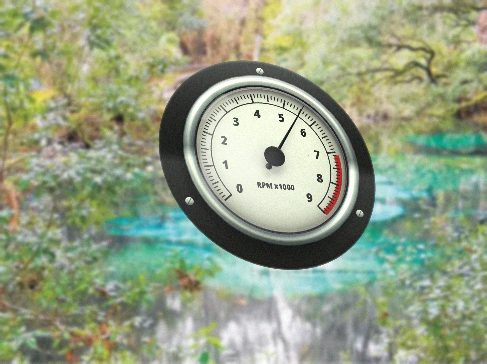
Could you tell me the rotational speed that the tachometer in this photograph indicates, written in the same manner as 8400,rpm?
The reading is 5500,rpm
